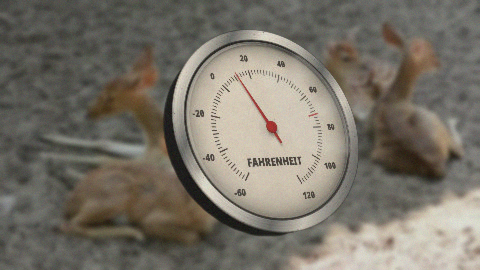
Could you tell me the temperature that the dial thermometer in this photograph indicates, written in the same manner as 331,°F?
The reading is 10,°F
